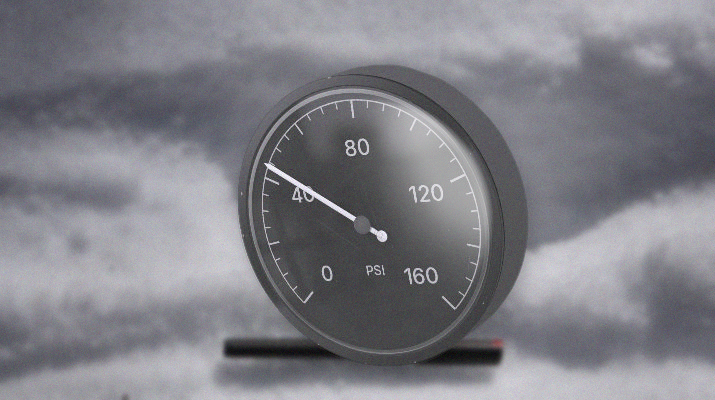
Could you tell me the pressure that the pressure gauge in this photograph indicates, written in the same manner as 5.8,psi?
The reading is 45,psi
